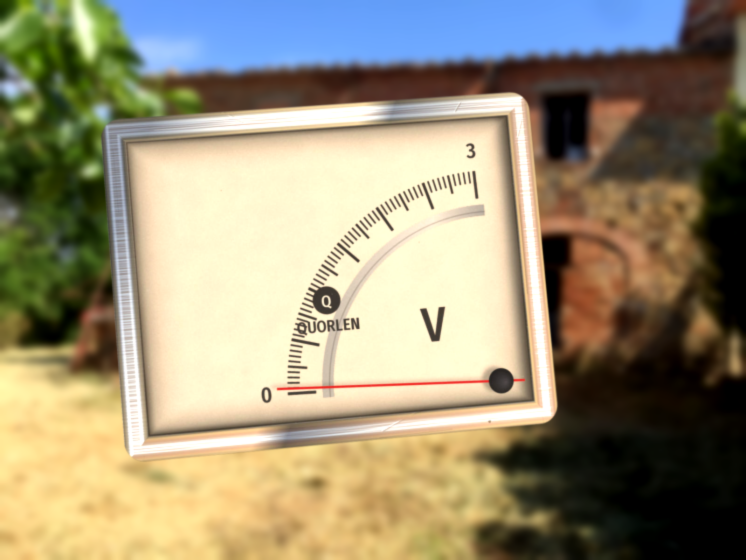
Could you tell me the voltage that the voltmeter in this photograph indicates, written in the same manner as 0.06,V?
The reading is 0.05,V
